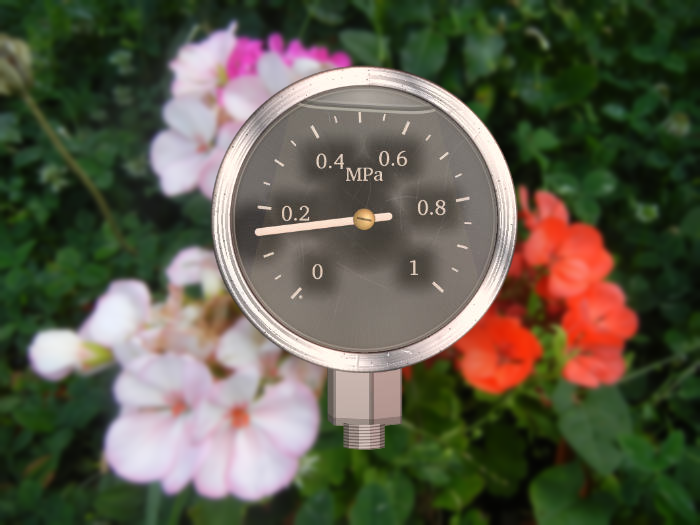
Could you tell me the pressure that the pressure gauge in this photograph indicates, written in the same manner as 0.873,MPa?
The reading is 0.15,MPa
